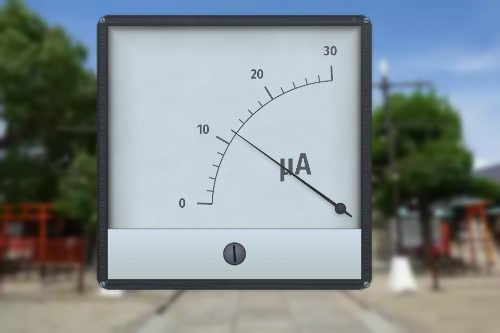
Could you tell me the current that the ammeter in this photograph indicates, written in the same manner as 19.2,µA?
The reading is 12,µA
